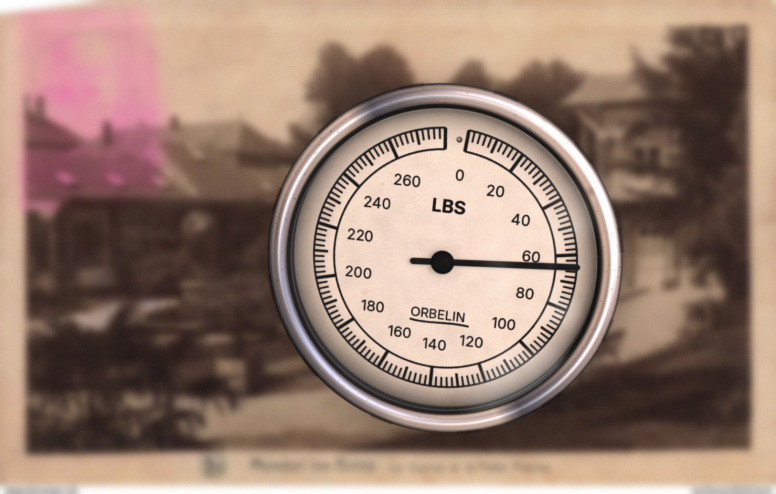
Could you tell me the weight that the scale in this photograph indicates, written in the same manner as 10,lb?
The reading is 64,lb
